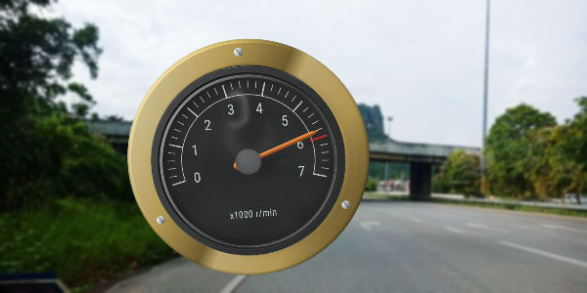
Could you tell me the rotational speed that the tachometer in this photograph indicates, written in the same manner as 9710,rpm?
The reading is 5800,rpm
